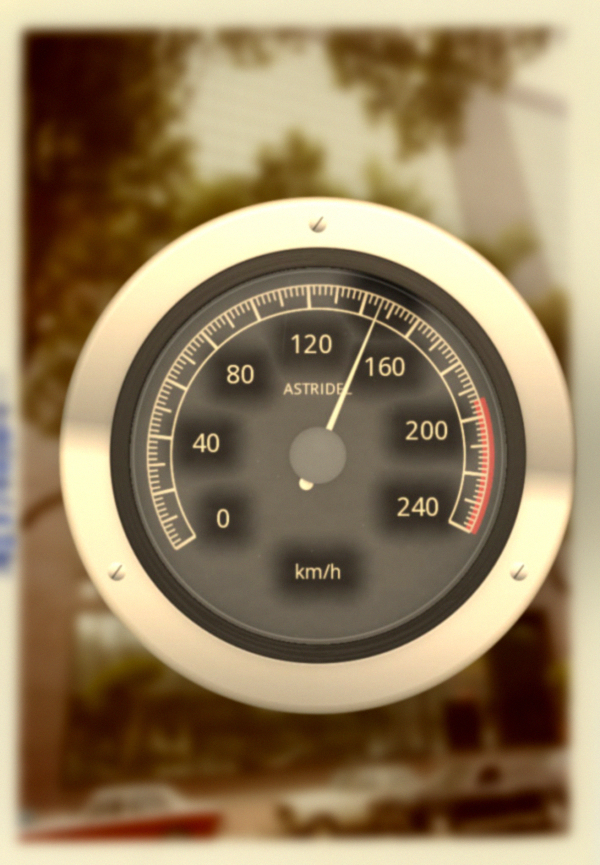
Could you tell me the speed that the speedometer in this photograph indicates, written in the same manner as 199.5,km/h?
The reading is 146,km/h
